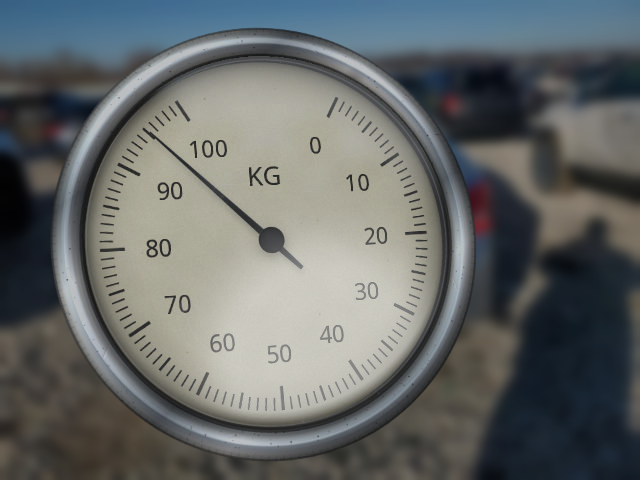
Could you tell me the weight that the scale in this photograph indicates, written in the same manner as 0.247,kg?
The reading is 95,kg
